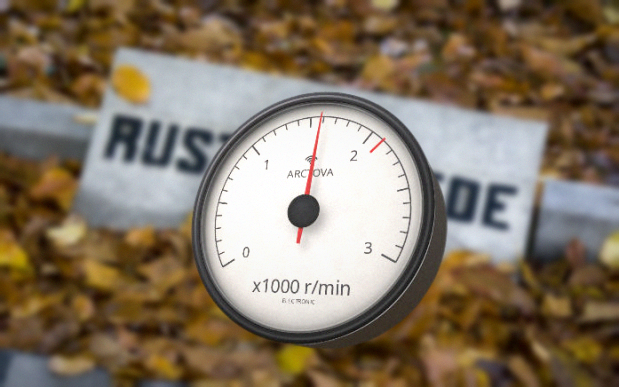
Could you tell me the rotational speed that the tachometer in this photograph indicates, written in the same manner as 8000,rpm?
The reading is 1600,rpm
